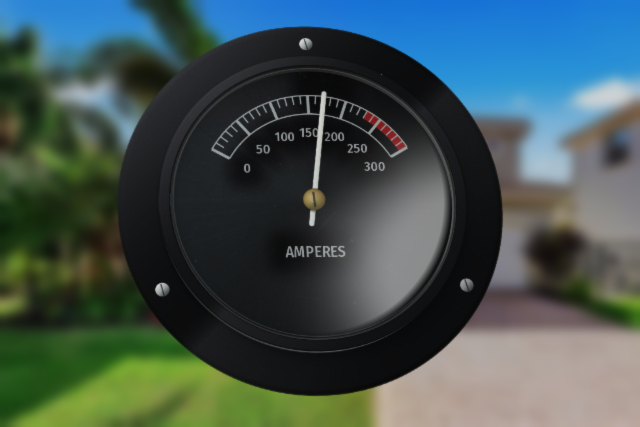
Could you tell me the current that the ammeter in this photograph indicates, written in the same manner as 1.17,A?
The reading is 170,A
